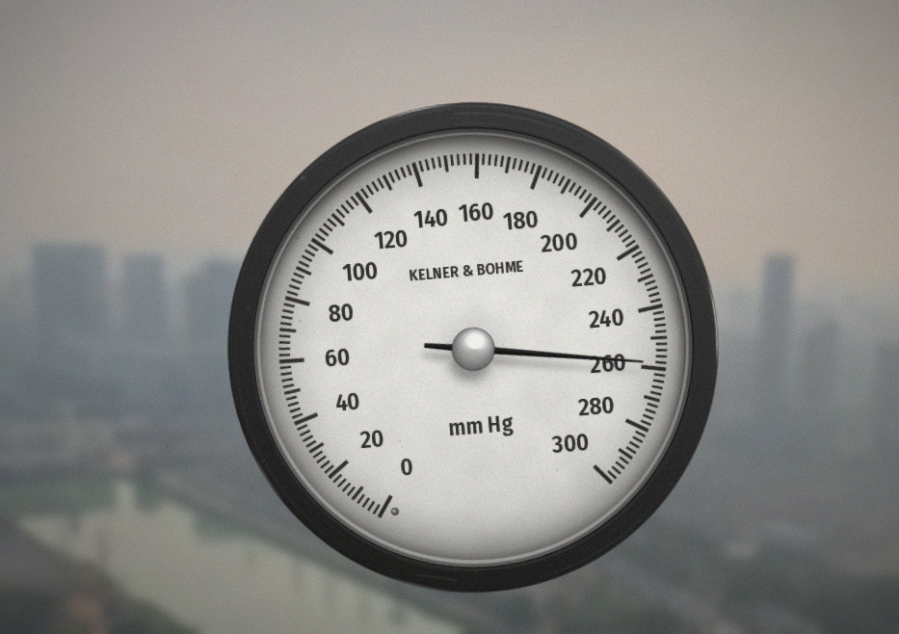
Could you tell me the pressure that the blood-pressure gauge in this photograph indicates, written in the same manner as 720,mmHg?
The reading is 258,mmHg
